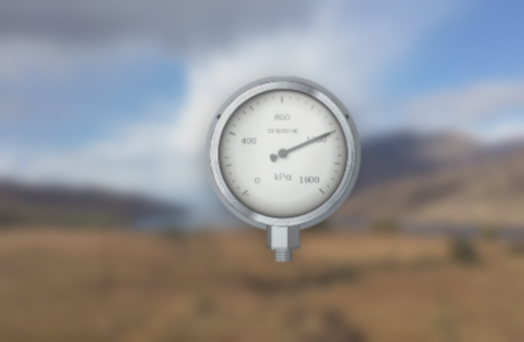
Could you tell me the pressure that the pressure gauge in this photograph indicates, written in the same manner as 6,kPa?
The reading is 1200,kPa
